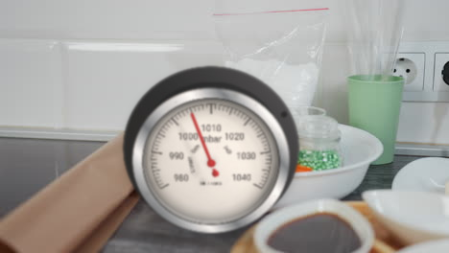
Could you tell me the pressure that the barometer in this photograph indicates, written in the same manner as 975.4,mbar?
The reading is 1005,mbar
